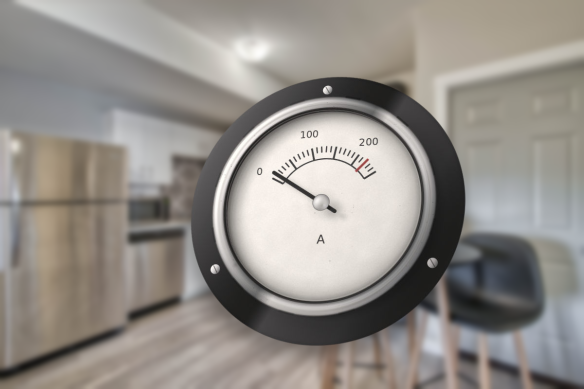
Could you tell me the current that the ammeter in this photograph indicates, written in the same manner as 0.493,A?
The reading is 10,A
